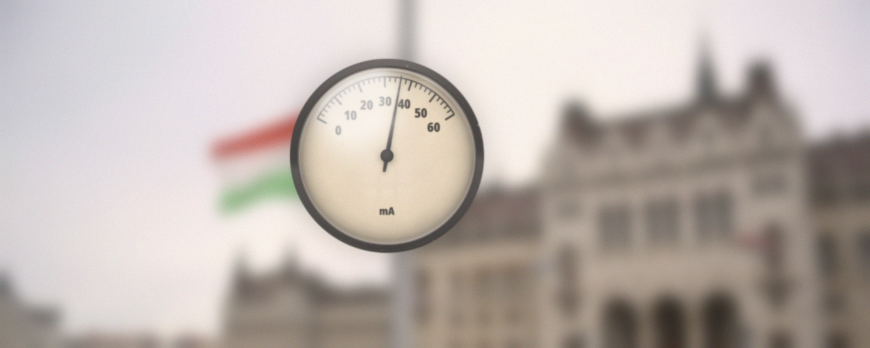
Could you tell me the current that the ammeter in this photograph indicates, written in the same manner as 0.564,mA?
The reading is 36,mA
